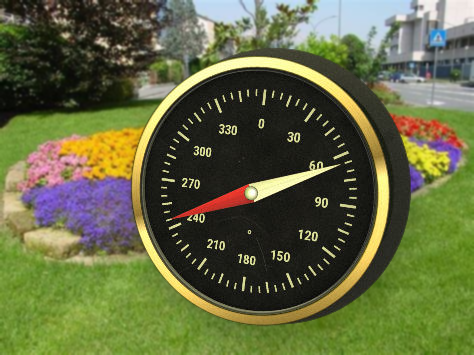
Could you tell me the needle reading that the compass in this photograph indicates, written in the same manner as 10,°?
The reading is 245,°
